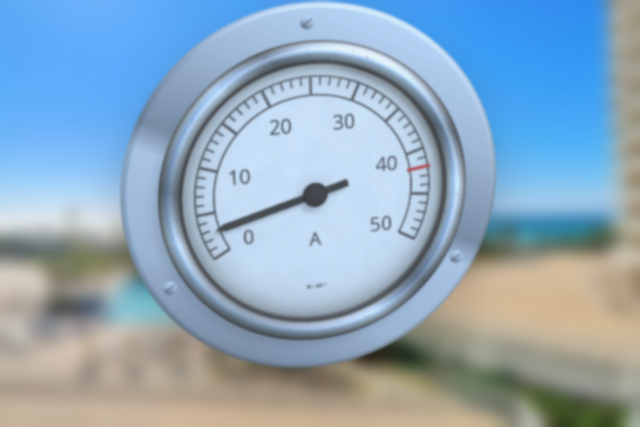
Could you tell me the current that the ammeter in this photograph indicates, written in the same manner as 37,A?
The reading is 3,A
